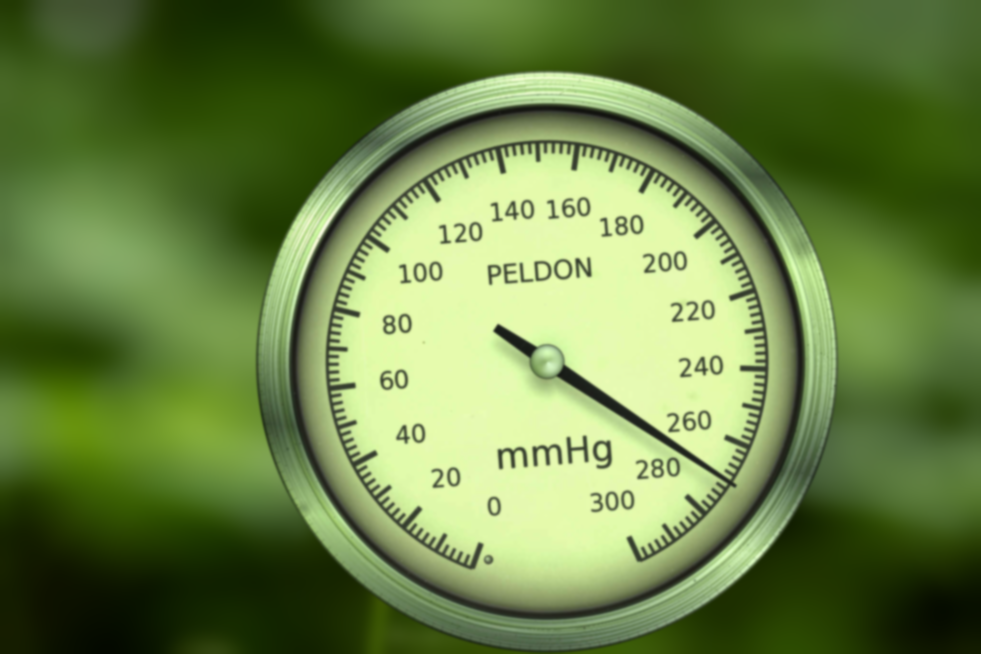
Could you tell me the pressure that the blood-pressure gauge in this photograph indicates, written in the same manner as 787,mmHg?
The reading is 270,mmHg
